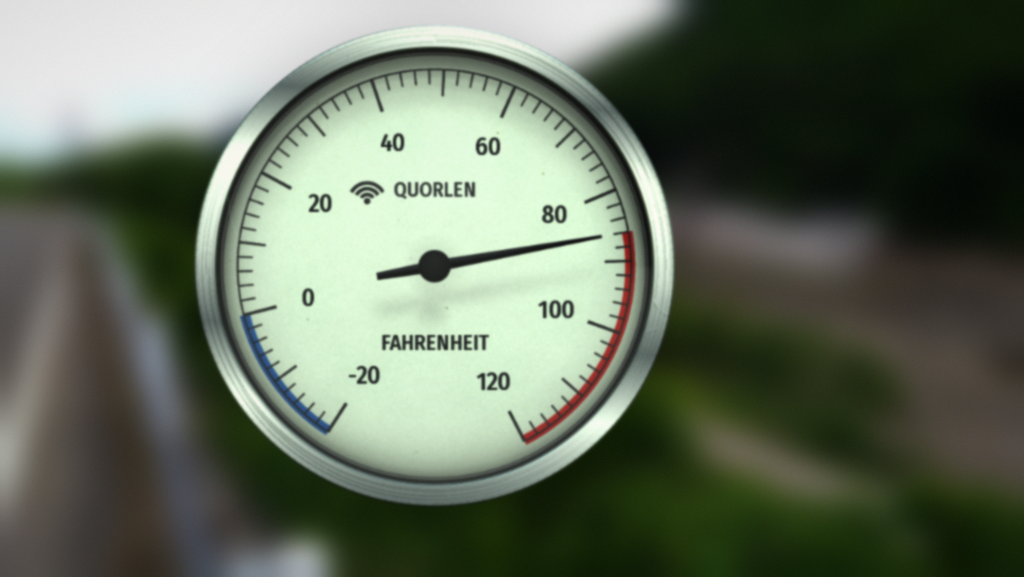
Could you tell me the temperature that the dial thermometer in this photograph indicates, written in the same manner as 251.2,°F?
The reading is 86,°F
